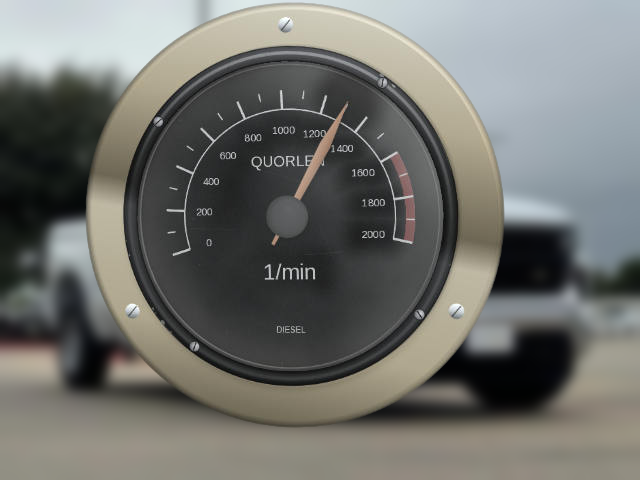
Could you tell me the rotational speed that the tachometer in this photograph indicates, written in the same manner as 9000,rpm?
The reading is 1300,rpm
